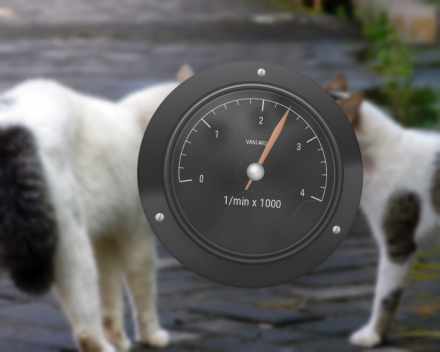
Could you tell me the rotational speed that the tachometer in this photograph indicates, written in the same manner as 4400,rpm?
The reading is 2400,rpm
